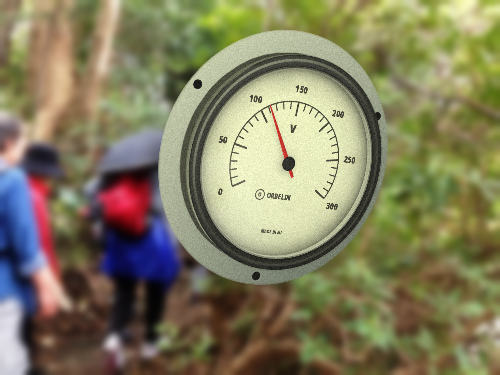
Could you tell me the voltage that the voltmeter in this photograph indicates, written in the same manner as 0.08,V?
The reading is 110,V
